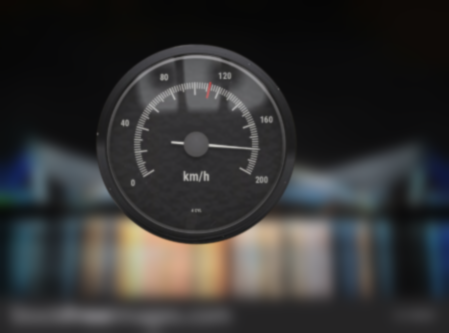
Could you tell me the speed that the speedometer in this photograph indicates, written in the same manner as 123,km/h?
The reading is 180,km/h
